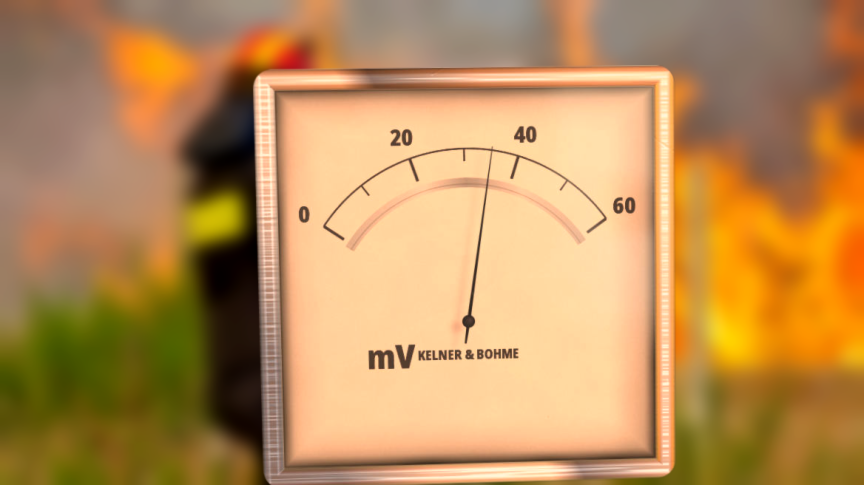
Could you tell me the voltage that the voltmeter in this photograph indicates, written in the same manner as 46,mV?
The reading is 35,mV
